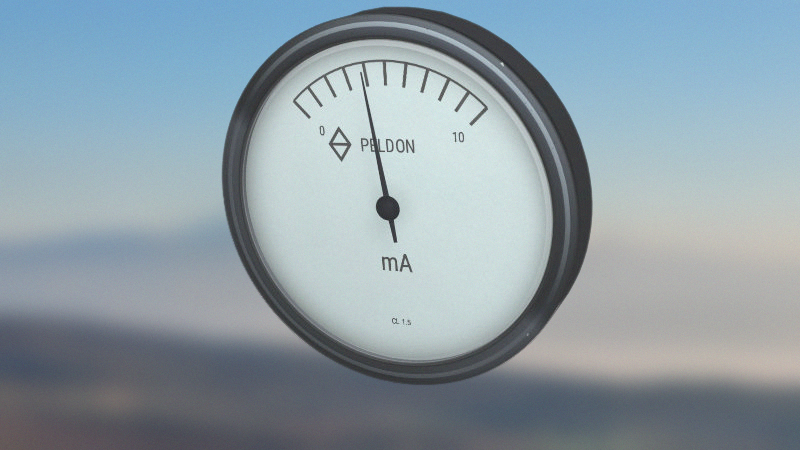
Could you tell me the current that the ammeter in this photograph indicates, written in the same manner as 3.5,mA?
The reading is 4,mA
